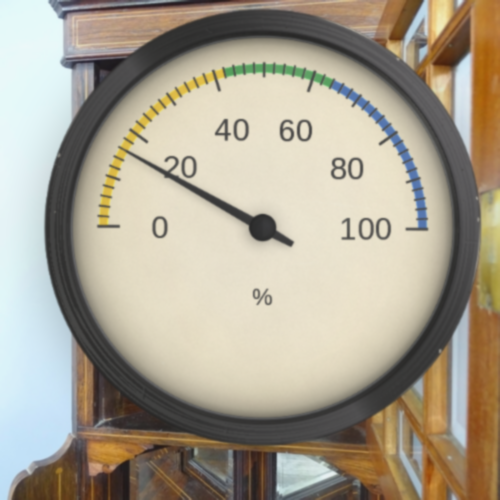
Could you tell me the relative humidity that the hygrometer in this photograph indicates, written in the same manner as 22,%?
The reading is 16,%
